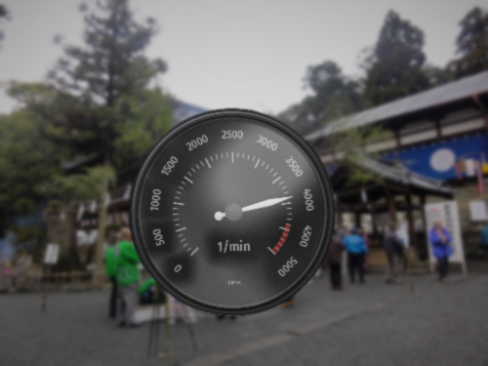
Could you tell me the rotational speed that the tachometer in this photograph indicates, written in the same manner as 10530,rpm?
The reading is 3900,rpm
